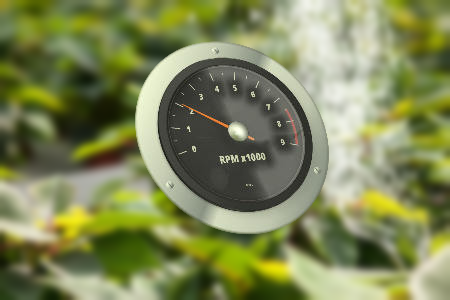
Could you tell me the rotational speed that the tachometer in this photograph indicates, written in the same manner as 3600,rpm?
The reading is 2000,rpm
